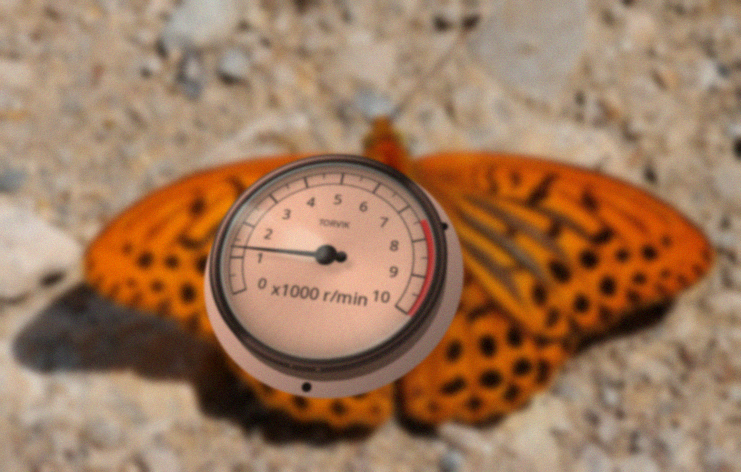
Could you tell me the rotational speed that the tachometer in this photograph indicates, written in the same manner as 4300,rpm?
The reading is 1250,rpm
